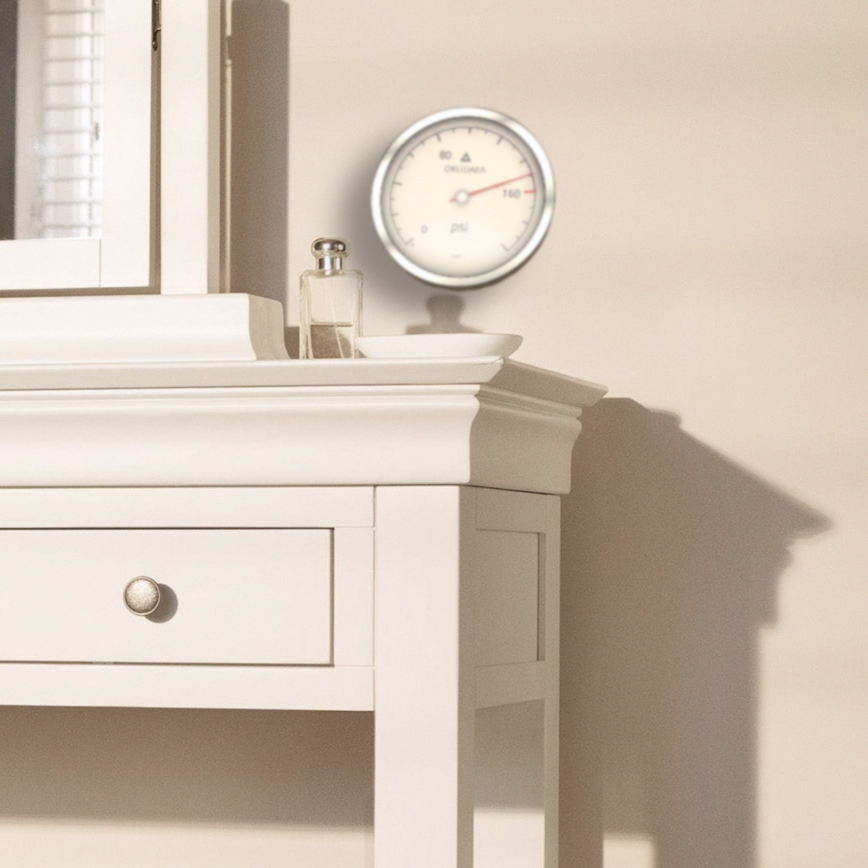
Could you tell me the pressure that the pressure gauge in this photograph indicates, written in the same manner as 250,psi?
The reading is 150,psi
